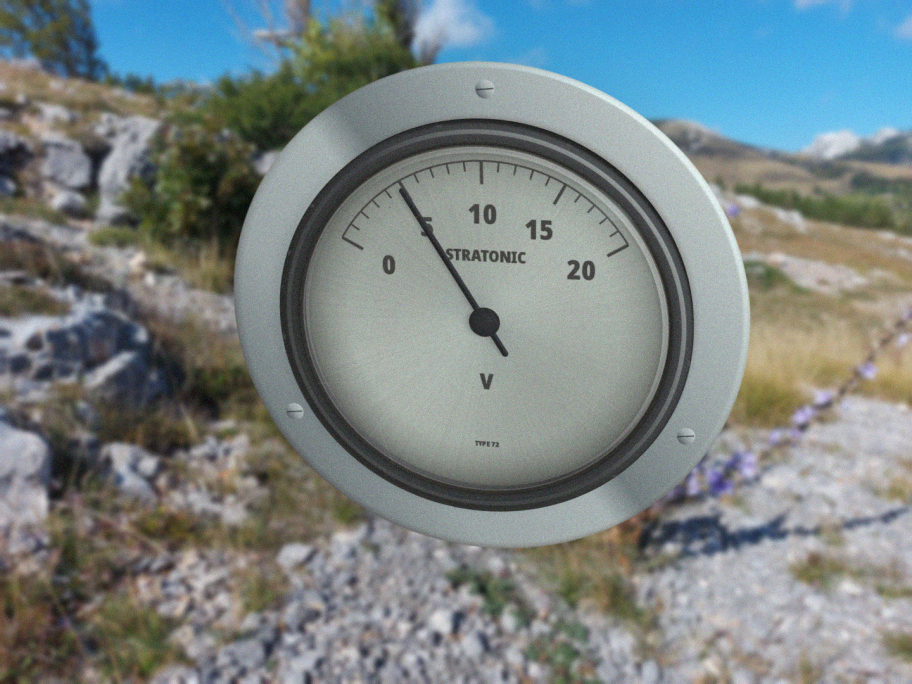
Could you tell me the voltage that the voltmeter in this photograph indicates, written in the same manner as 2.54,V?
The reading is 5,V
